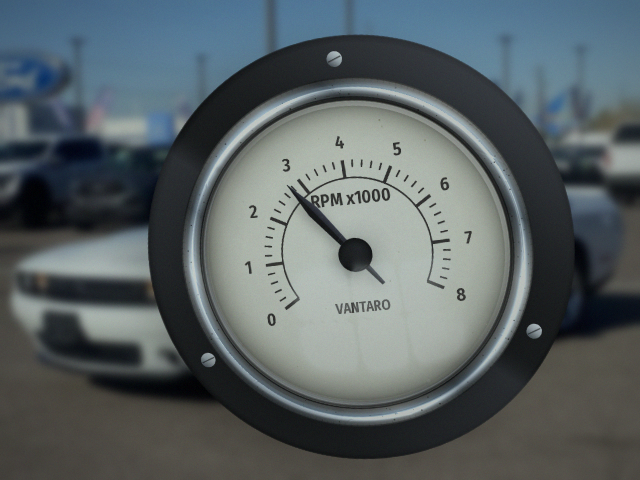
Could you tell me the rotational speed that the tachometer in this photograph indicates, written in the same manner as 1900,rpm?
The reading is 2800,rpm
